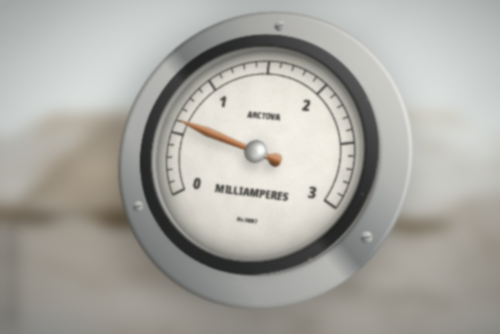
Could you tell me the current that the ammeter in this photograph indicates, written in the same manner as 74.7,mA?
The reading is 0.6,mA
